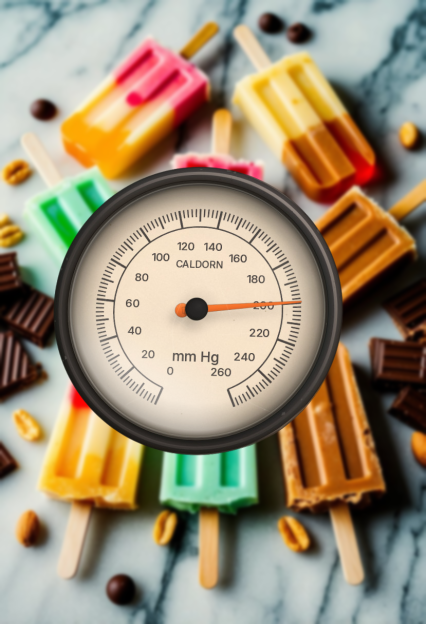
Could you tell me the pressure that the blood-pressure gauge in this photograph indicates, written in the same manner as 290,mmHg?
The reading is 200,mmHg
